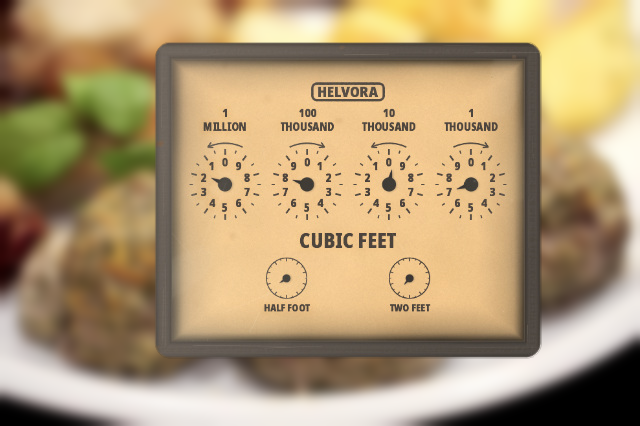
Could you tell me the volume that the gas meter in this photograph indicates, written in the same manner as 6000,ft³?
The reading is 179700,ft³
